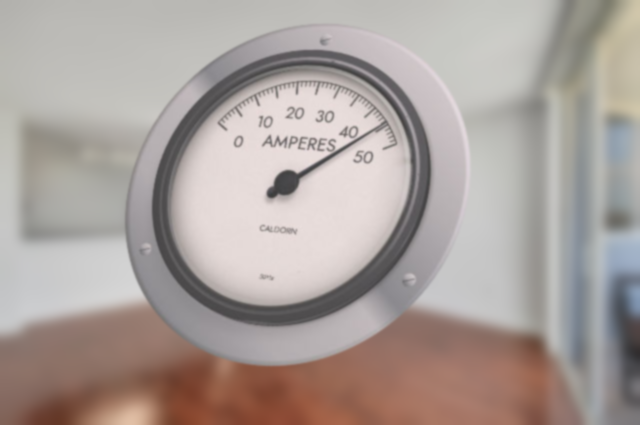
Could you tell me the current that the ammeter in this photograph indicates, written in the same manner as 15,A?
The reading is 45,A
